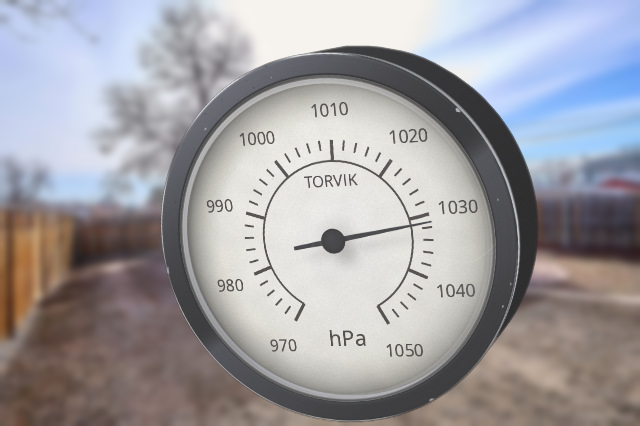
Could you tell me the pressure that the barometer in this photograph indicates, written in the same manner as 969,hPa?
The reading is 1031,hPa
